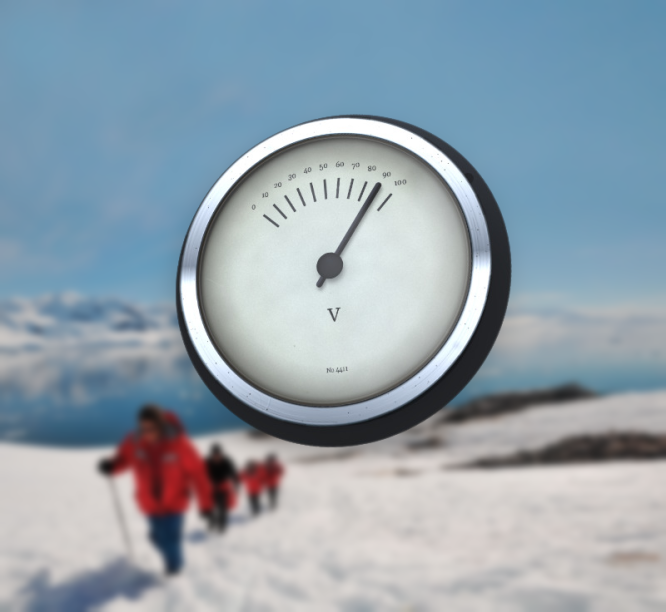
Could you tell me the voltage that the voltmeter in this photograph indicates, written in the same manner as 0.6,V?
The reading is 90,V
